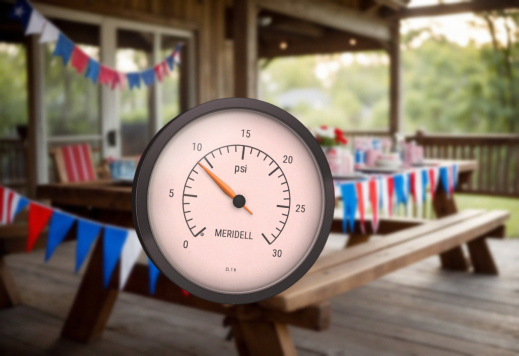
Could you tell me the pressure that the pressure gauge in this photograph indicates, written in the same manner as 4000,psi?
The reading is 9,psi
